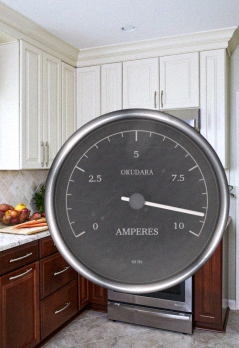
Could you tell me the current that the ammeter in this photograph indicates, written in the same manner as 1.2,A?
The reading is 9.25,A
